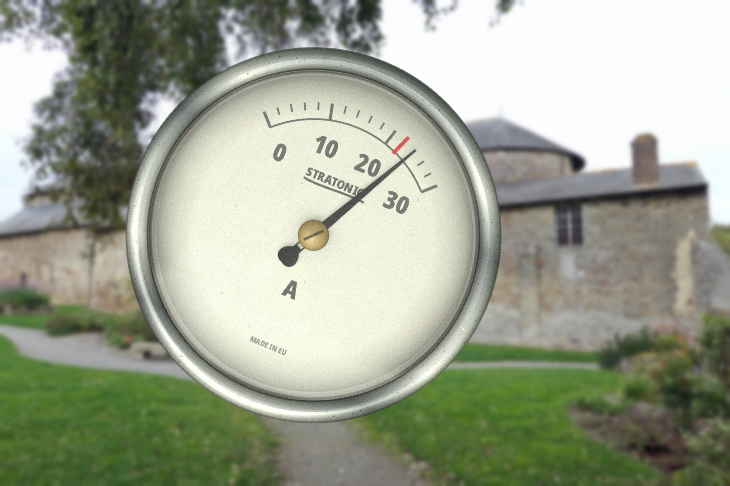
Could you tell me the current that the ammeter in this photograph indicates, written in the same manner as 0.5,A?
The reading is 24,A
